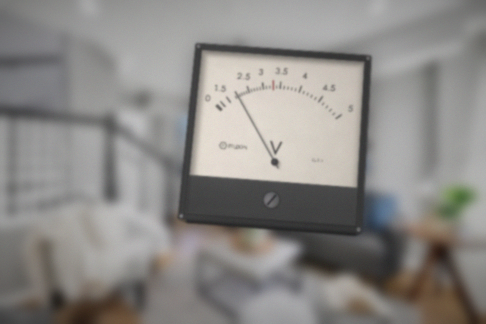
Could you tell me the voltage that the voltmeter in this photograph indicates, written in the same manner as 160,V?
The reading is 2,V
